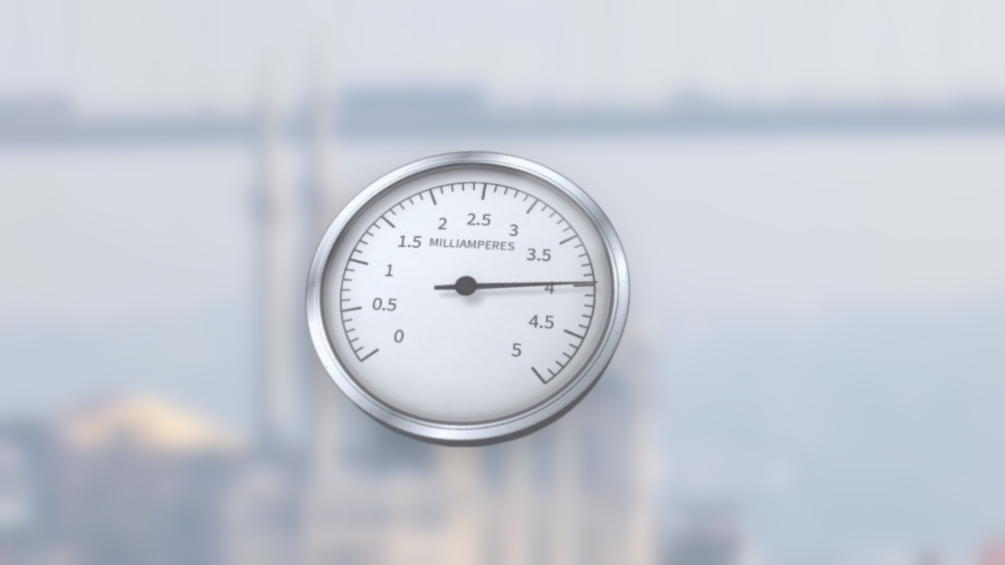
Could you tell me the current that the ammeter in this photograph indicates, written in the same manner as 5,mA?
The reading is 4,mA
